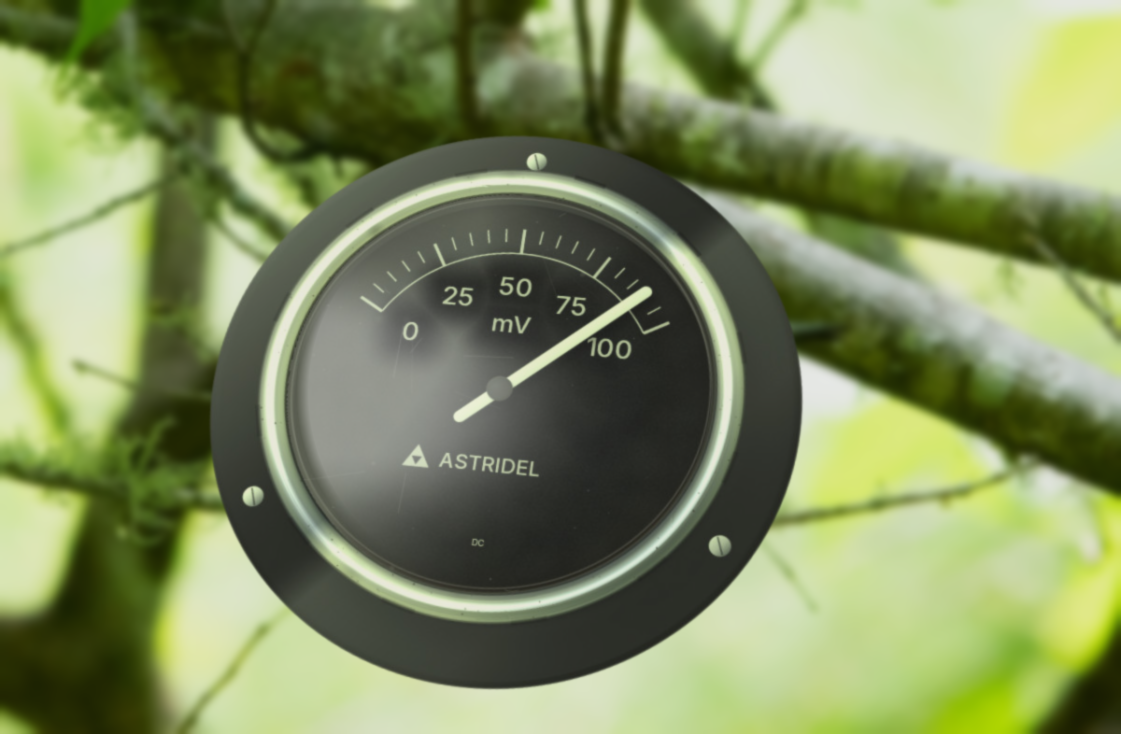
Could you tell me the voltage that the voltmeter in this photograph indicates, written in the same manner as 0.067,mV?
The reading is 90,mV
